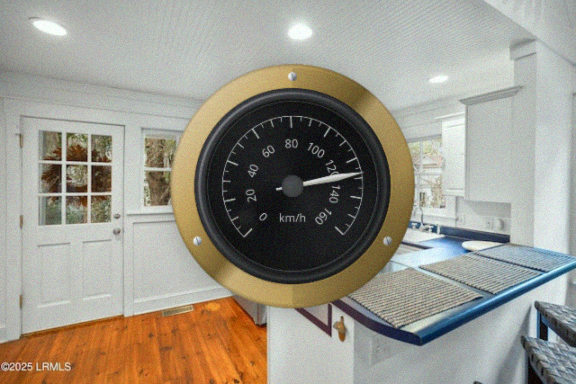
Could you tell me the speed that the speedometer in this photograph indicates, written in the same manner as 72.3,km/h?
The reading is 127.5,km/h
